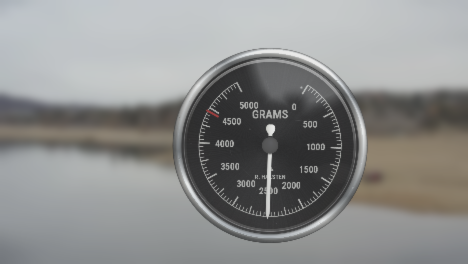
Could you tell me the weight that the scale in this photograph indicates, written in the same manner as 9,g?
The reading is 2500,g
